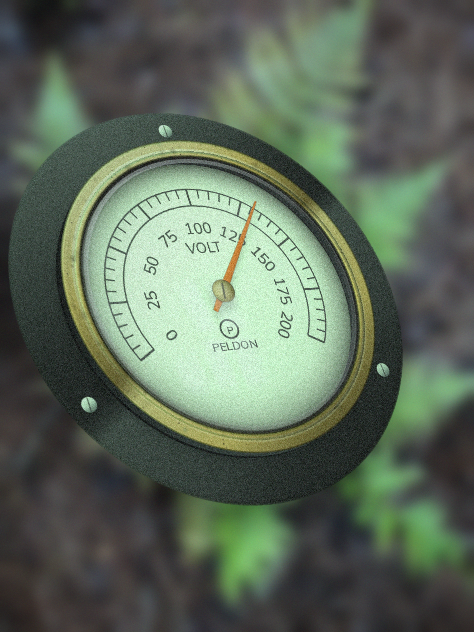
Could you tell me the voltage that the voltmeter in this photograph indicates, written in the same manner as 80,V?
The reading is 130,V
